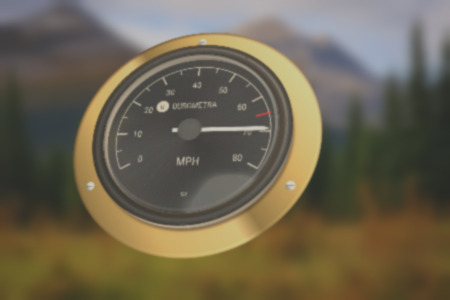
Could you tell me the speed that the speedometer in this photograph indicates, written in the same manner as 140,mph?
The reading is 70,mph
